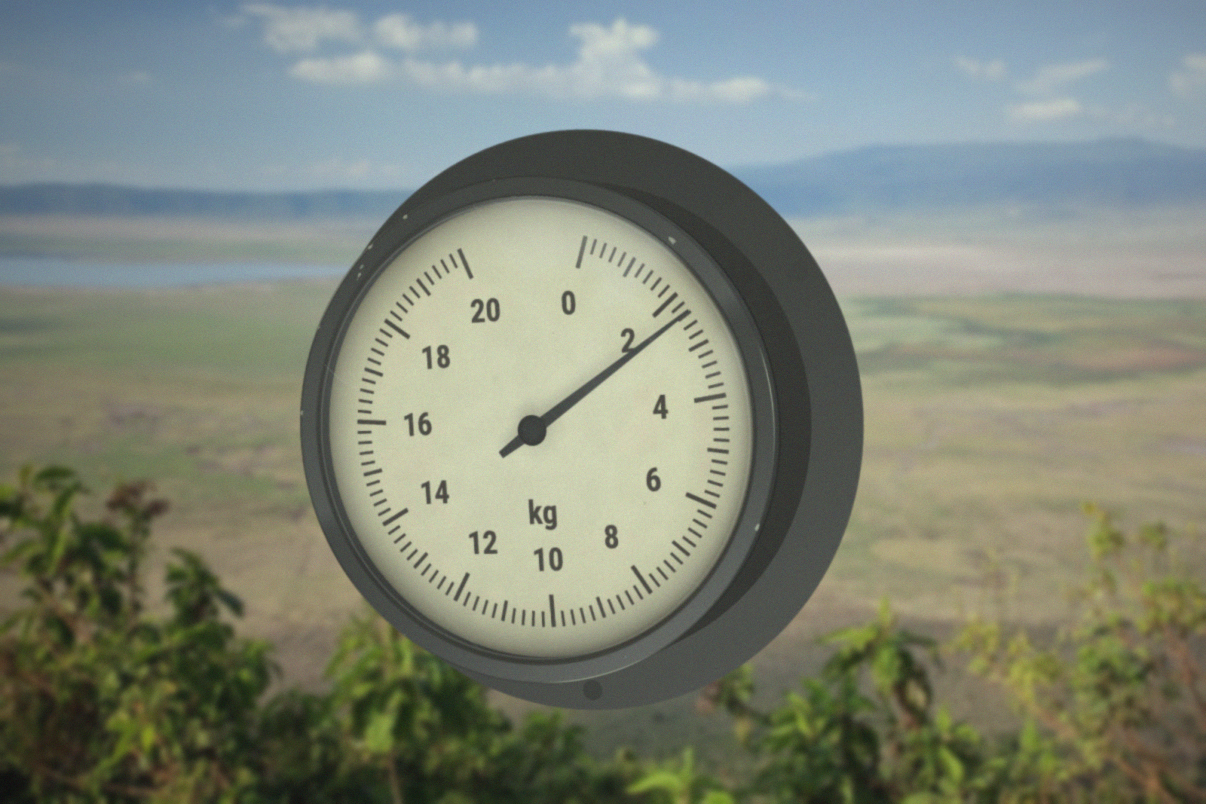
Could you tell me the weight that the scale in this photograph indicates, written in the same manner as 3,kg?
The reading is 2.4,kg
